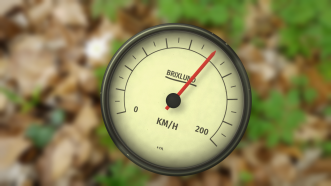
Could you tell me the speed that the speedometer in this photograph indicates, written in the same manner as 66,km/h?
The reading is 120,km/h
